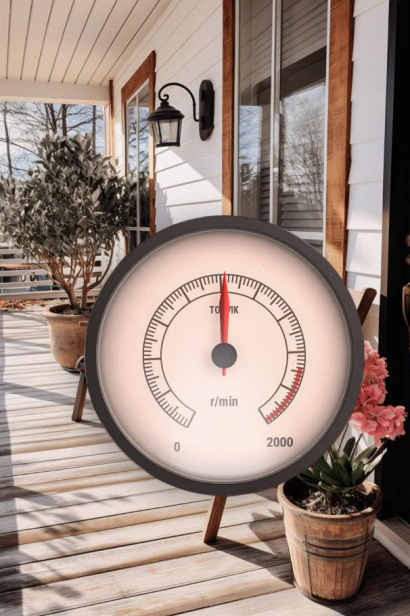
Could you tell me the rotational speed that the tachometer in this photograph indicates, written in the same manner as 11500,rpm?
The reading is 1020,rpm
